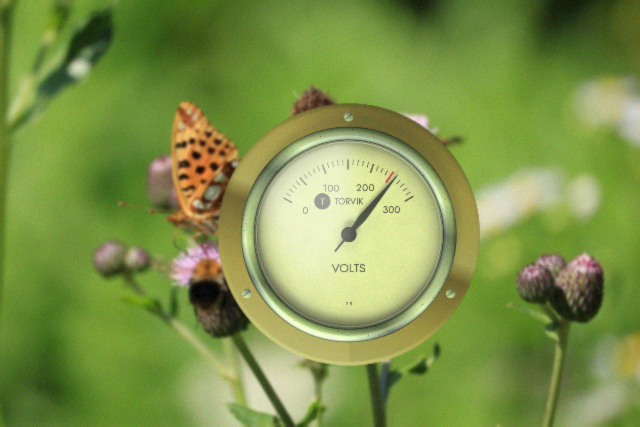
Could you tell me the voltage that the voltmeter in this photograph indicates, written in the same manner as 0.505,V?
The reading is 250,V
